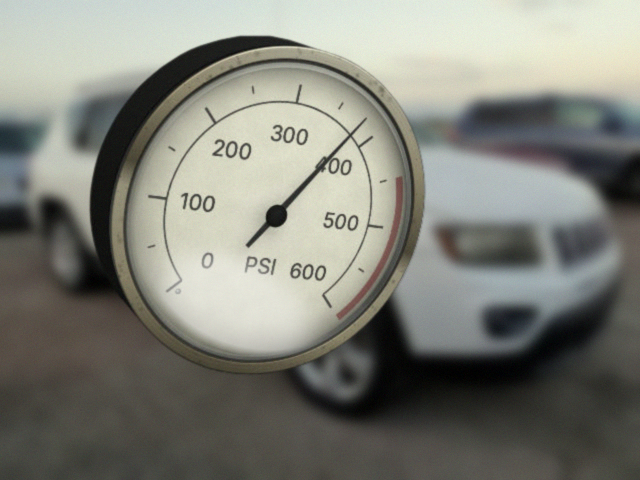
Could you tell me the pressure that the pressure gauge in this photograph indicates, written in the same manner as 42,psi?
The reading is 375,psi
